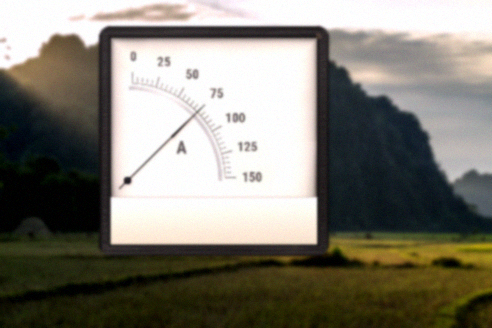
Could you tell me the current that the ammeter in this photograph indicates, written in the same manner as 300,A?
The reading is 75,A
